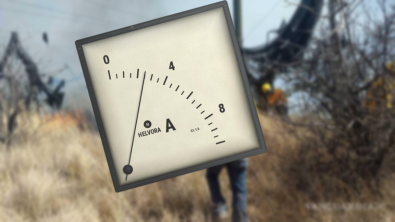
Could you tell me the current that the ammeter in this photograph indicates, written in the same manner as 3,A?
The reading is 2.5,A
